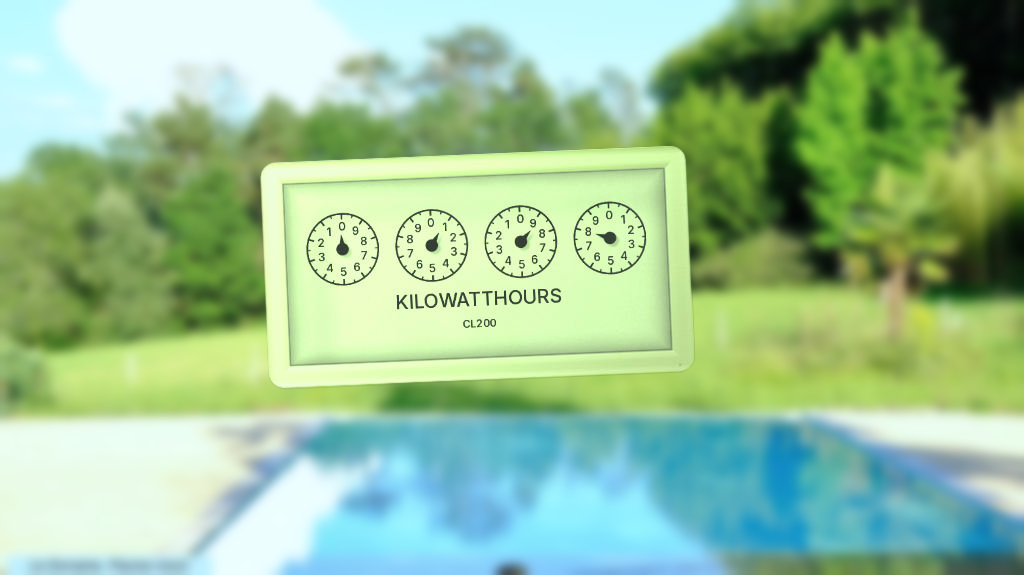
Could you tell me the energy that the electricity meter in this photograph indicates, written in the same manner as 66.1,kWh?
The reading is 88,kWh
